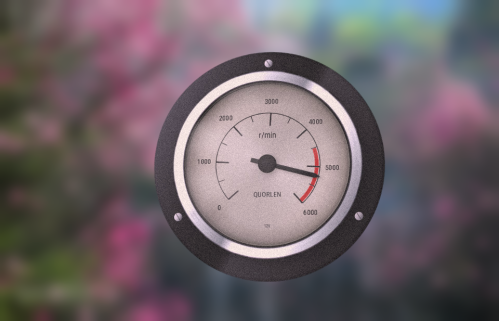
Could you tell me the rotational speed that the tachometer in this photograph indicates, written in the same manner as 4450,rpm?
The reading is 5250,rpm
